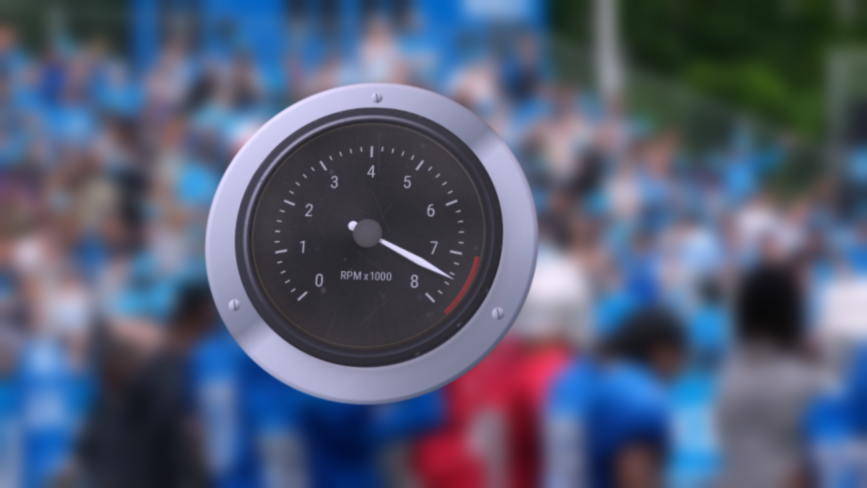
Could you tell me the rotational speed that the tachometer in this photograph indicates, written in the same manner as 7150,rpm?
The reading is 7500,rpm
